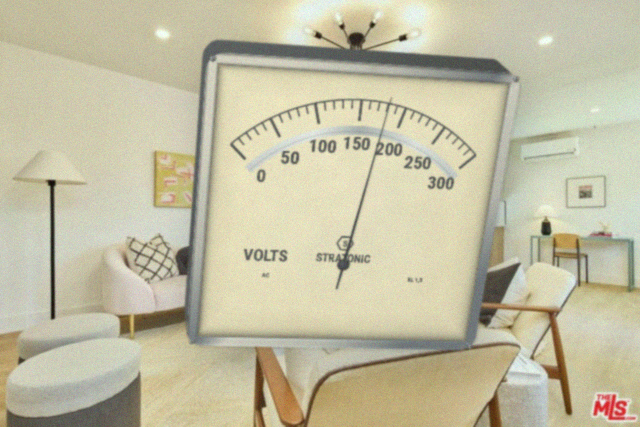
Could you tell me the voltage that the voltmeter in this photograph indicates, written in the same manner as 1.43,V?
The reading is 180,V
